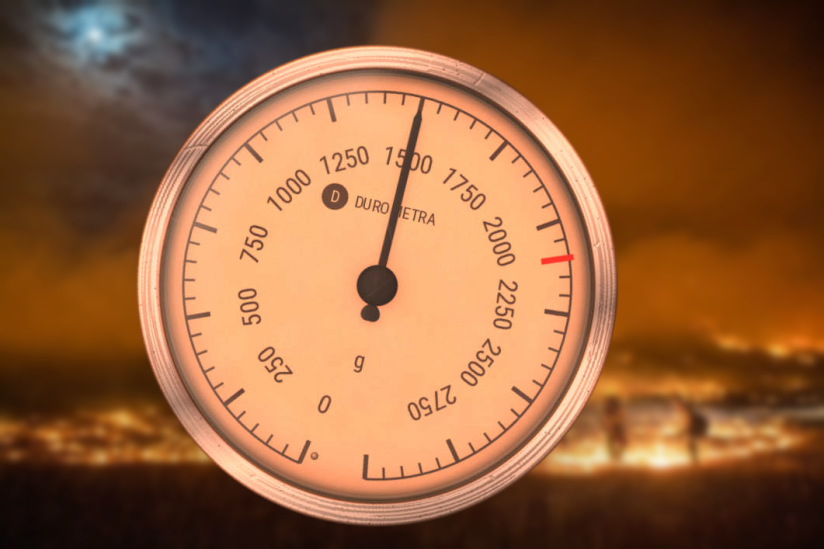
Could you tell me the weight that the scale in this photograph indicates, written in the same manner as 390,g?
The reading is 1500,g
